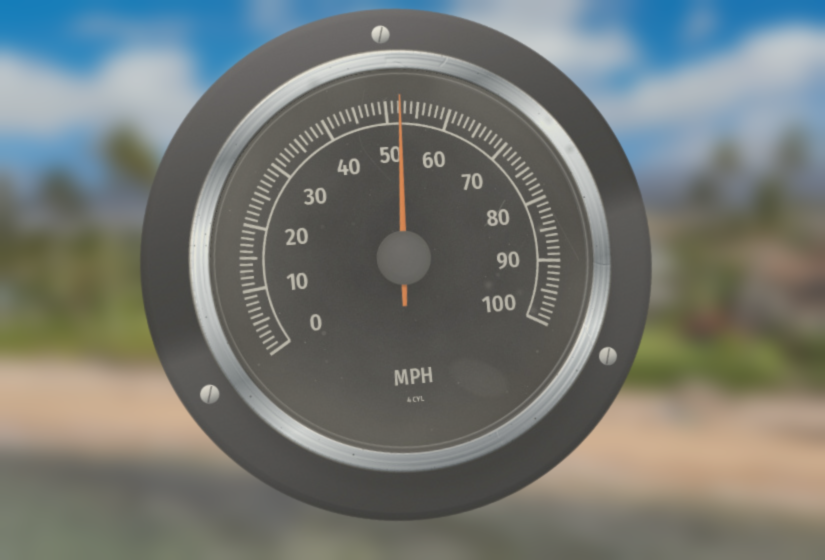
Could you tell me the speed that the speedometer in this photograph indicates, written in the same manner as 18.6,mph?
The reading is 52,mph
